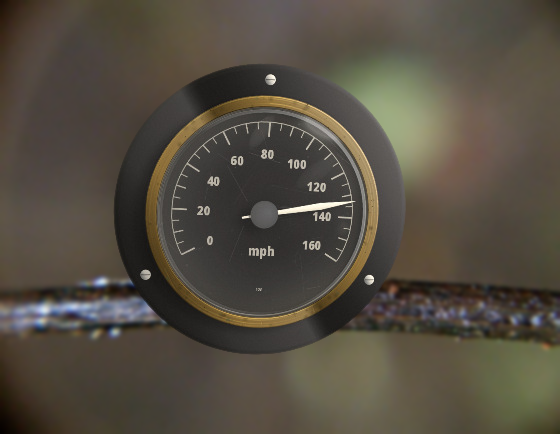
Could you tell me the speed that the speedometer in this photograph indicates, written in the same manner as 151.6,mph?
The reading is 132.5,mph
